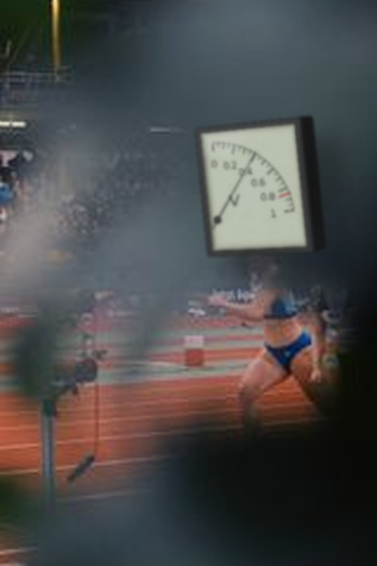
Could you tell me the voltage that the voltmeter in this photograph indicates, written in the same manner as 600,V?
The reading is 0.4,V
